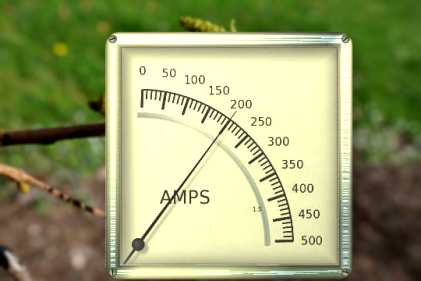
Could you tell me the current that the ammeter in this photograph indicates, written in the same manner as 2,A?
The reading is 200,A
